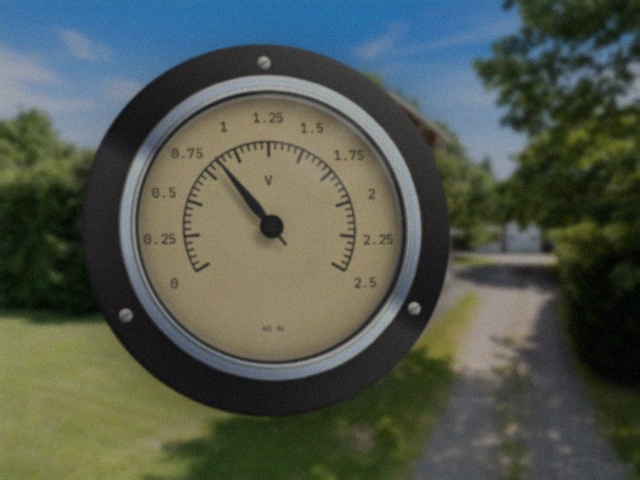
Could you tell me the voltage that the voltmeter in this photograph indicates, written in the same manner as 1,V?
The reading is 0.85,V
